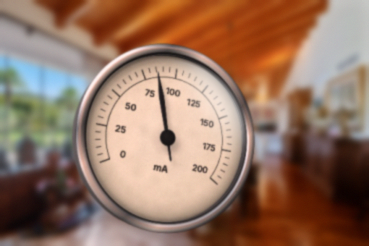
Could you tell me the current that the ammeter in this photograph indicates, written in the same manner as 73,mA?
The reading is 85,mA
